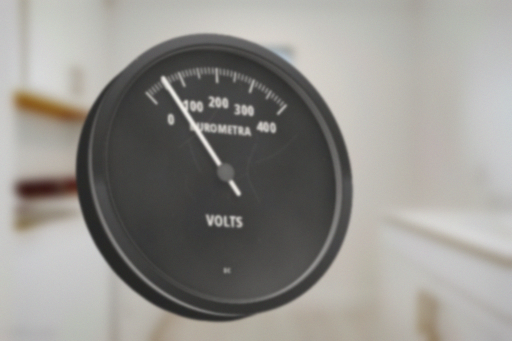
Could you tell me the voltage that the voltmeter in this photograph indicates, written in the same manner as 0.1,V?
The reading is 50,V
